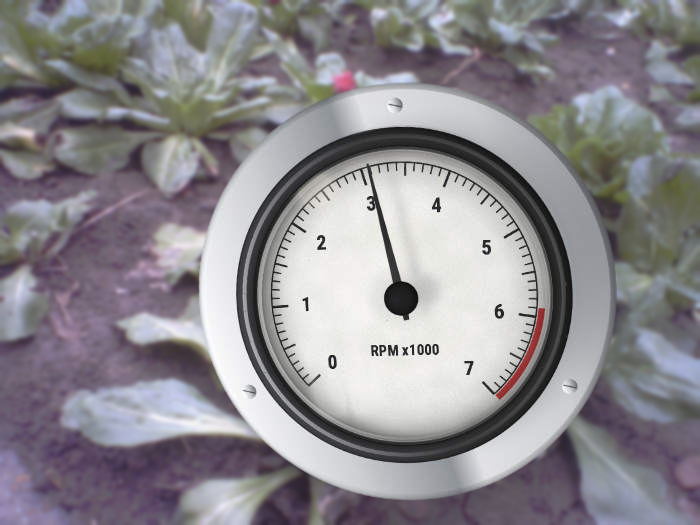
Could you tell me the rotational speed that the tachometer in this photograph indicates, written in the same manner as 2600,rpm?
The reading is 3100,rpm
